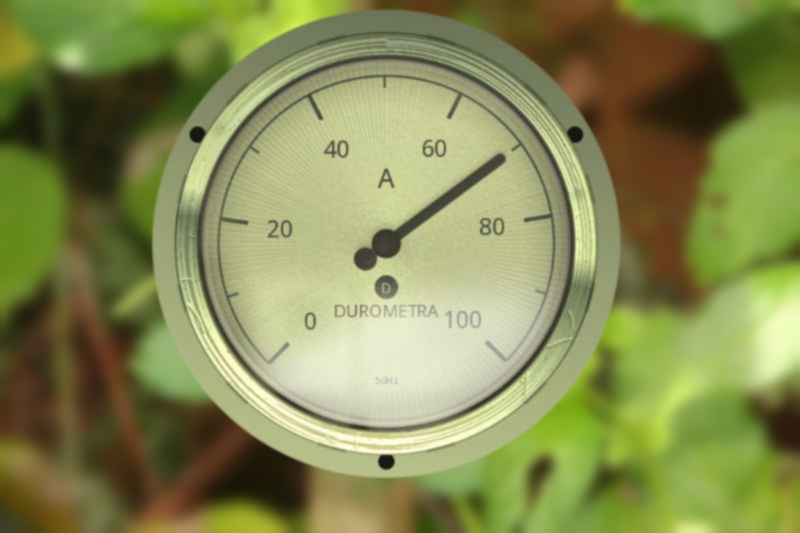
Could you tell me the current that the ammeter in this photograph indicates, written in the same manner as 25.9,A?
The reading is 70,A
